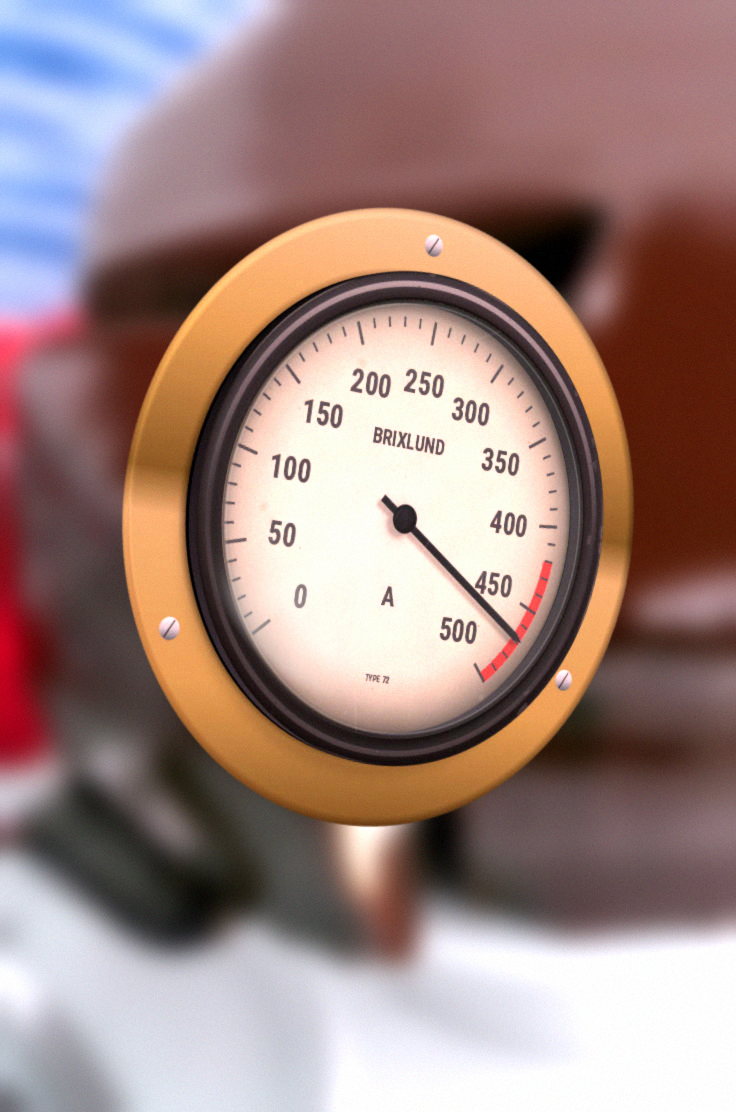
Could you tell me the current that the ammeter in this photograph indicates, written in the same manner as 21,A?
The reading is 470,A
